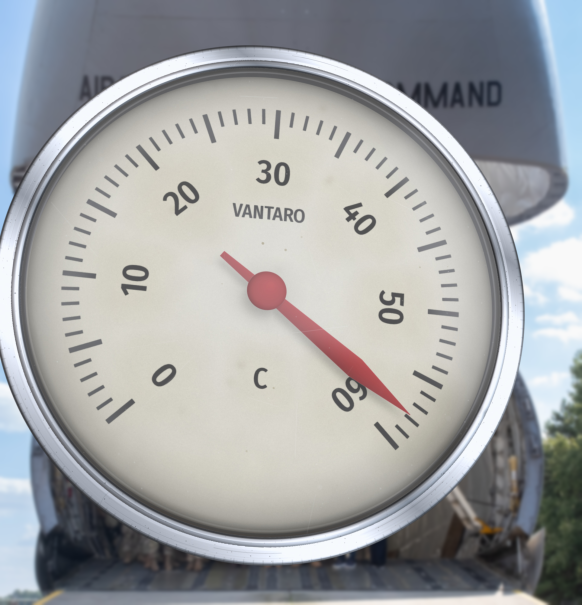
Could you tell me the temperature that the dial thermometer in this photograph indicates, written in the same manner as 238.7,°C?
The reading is 58,°C
